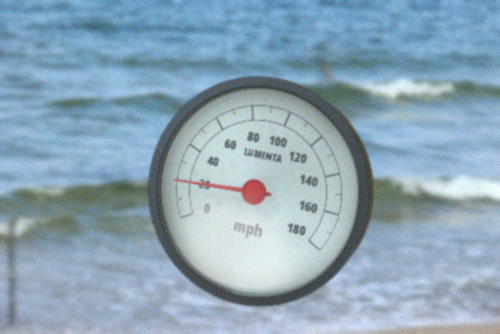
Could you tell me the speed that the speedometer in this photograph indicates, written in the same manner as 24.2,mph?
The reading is 20,mph
